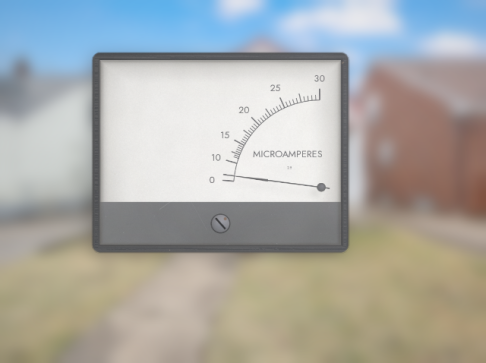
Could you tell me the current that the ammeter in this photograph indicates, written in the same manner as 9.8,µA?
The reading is 5,µA
